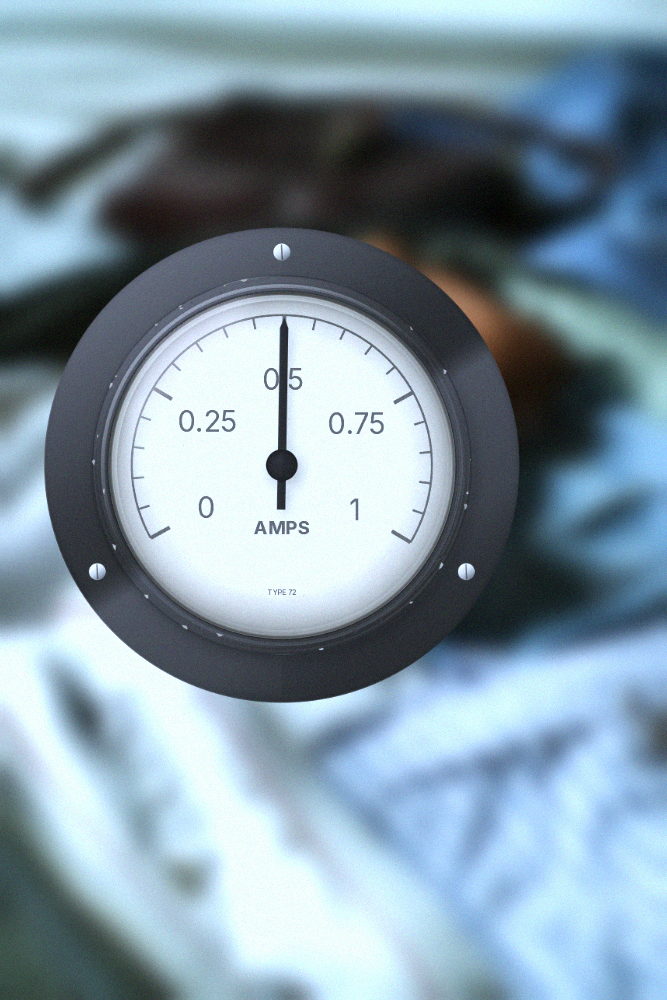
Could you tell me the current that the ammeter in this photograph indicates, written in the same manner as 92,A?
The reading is 0.5,A
